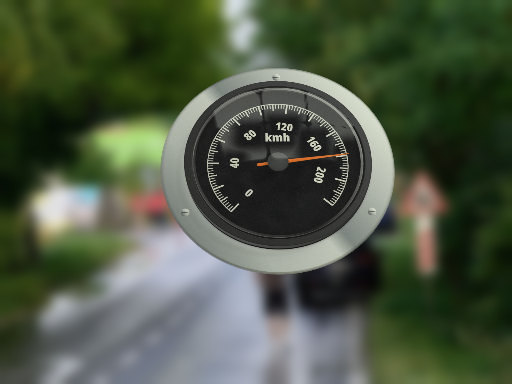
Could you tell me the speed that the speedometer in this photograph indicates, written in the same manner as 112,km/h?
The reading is 180,km/h
